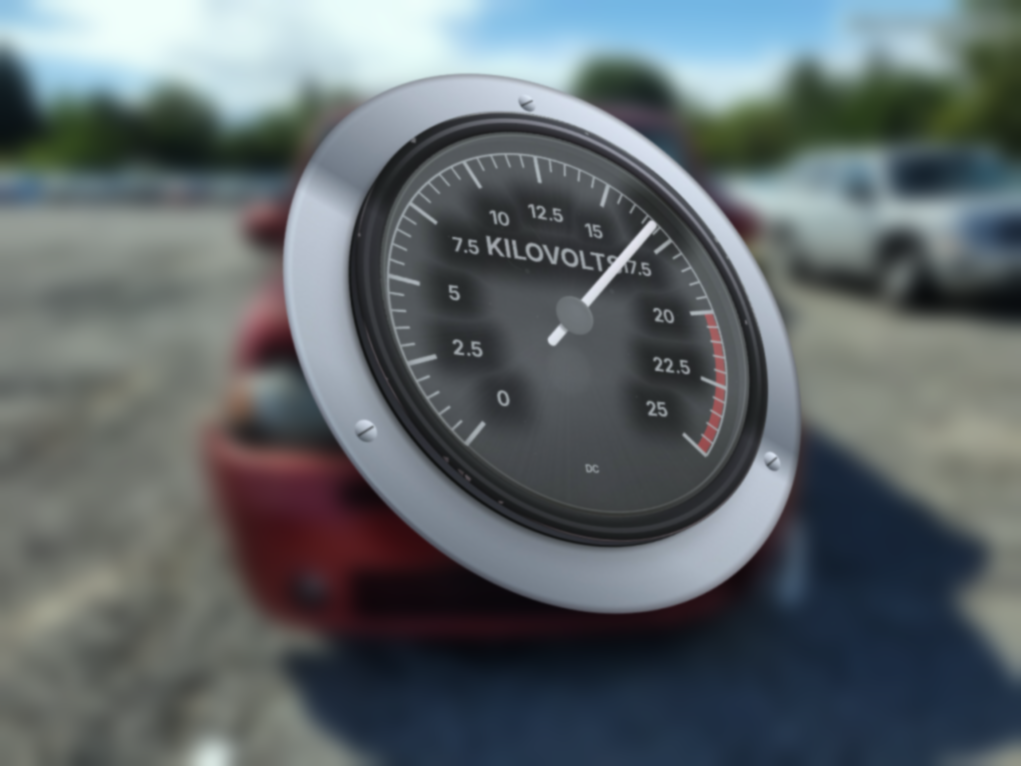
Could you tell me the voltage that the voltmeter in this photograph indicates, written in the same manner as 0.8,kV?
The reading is 16.75,kV
